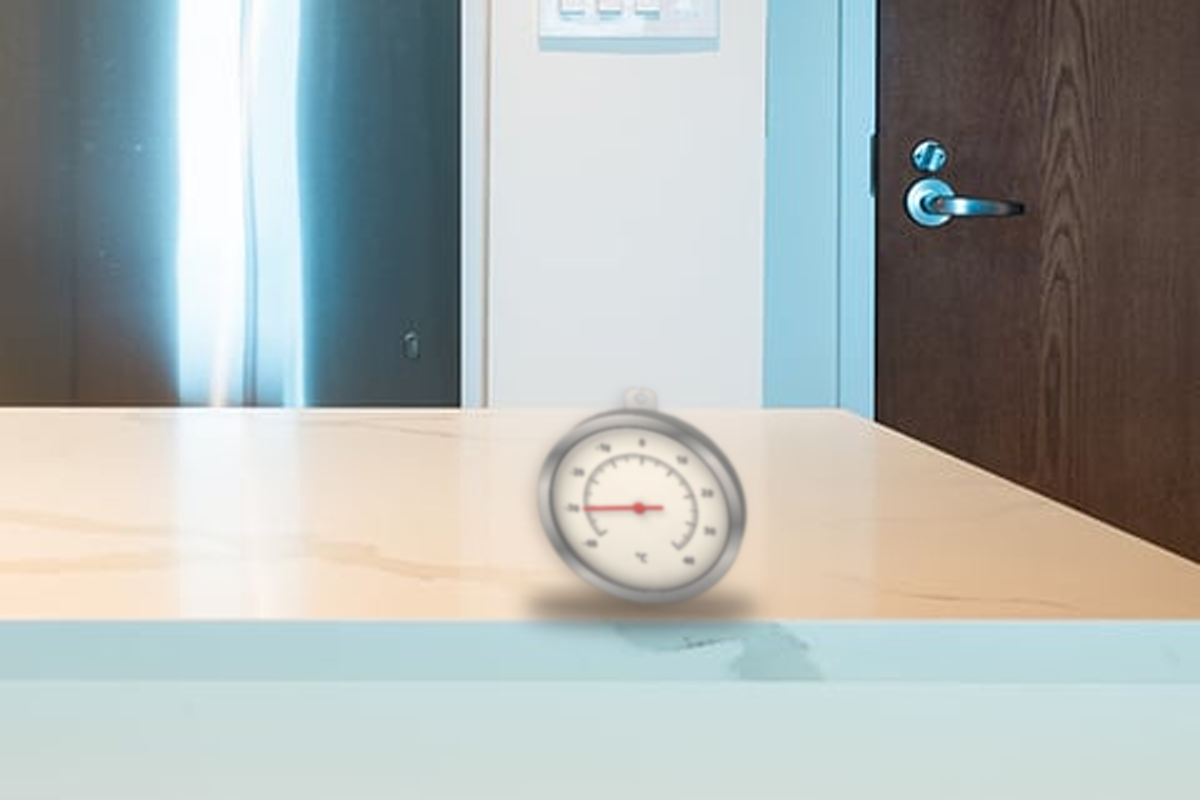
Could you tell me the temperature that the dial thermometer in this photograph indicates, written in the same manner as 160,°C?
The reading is -30,°C
